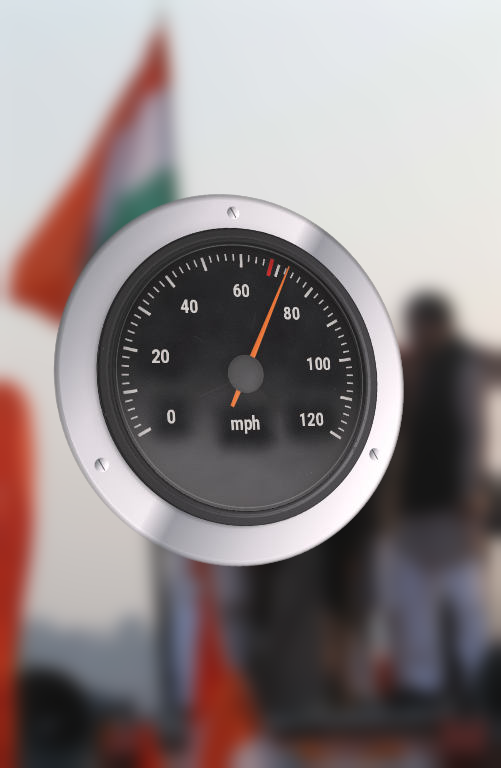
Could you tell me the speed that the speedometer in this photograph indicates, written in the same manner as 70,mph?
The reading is 72,mph
